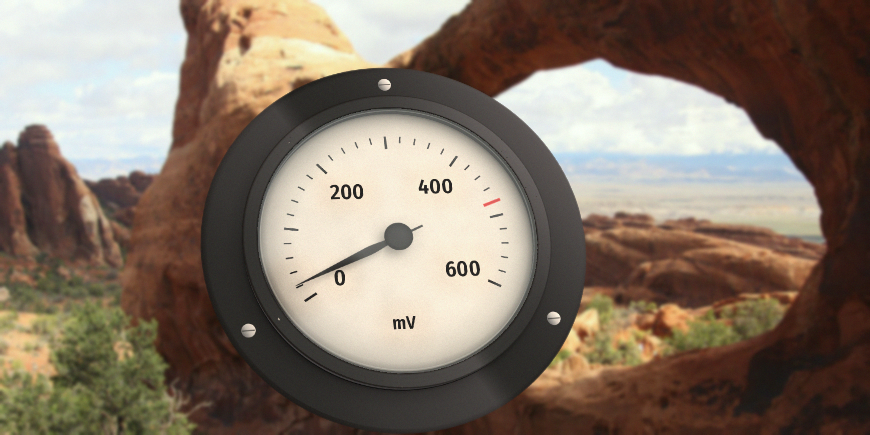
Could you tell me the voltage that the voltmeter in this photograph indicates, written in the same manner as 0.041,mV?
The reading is 20,mV
